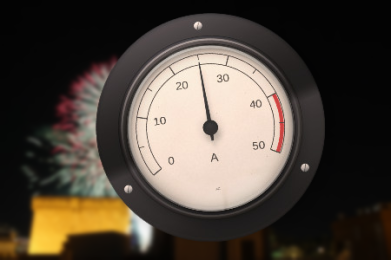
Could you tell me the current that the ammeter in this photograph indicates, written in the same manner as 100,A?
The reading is 25,A
